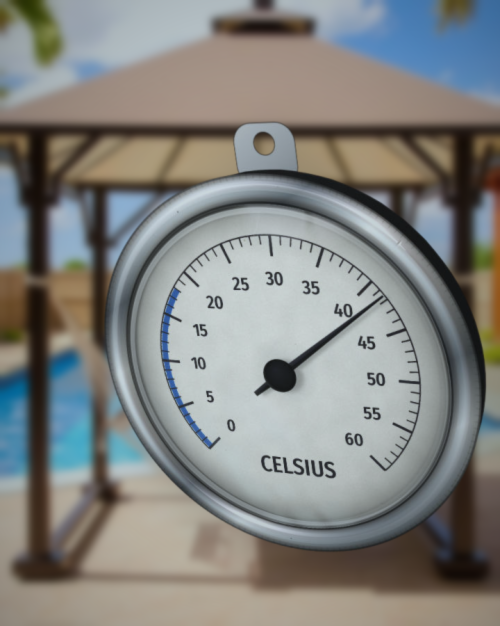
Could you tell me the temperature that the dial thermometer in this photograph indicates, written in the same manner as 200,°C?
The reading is 41.5,°C
